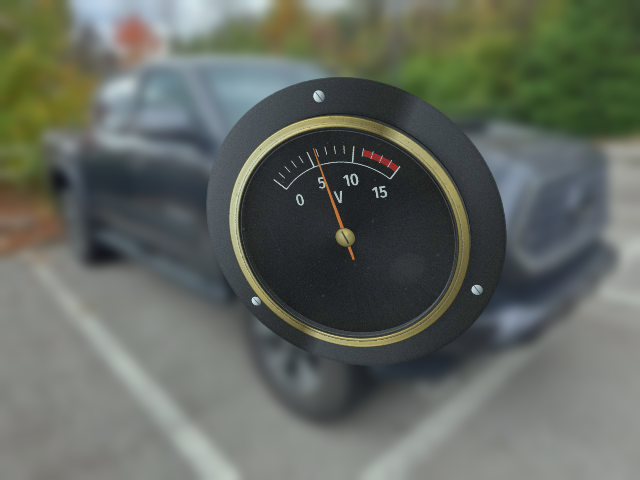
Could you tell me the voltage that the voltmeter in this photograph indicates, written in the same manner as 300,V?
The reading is 6,V
